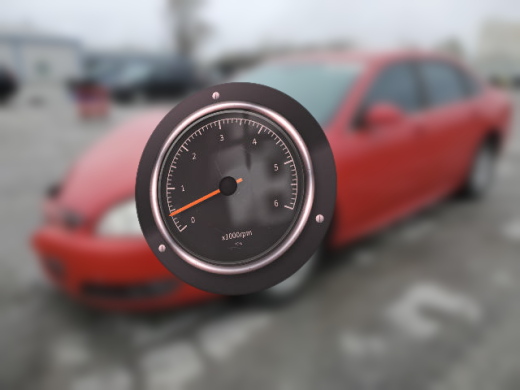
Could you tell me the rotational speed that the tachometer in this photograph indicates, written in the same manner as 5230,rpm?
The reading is 400,rpm
